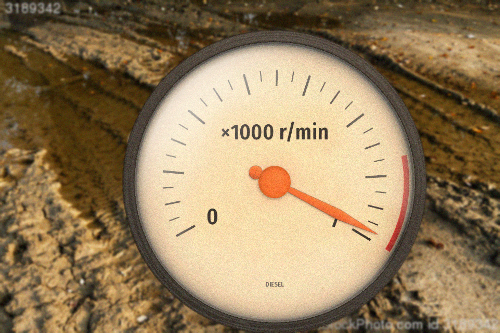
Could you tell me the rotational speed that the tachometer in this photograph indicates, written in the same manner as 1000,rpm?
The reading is 6875,rpm
